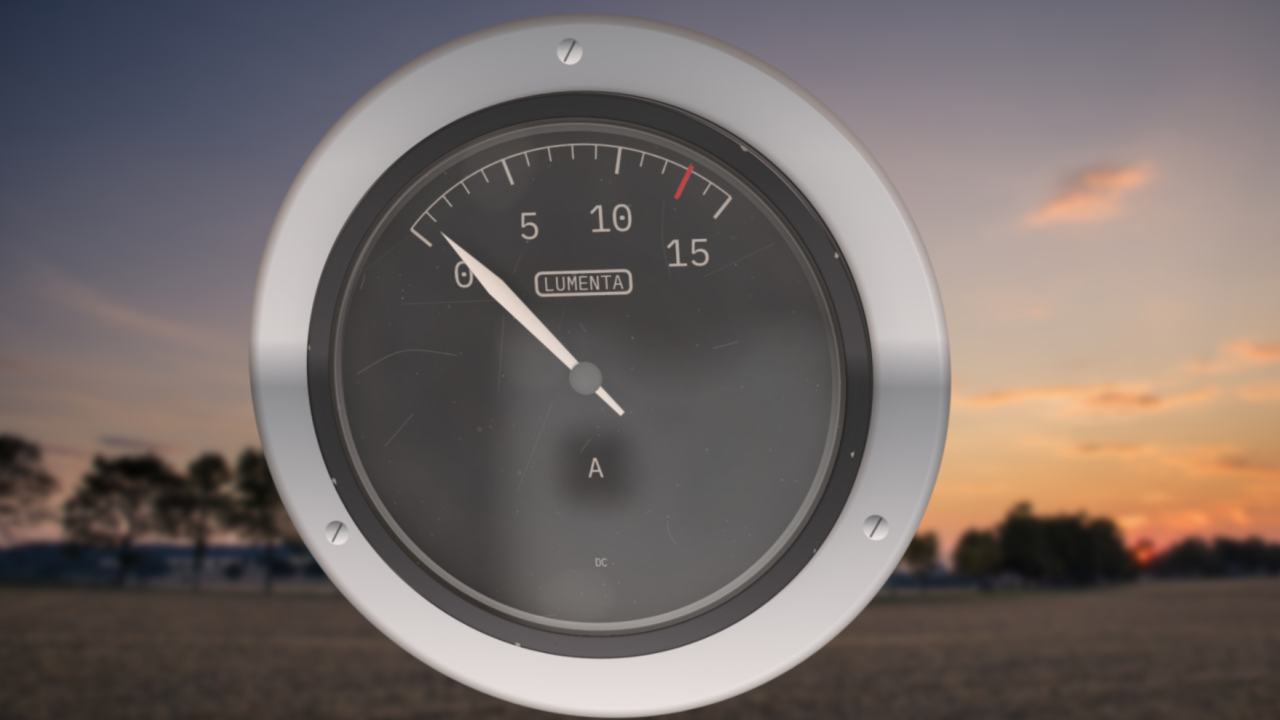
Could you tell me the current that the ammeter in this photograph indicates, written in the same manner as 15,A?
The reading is 1,A
